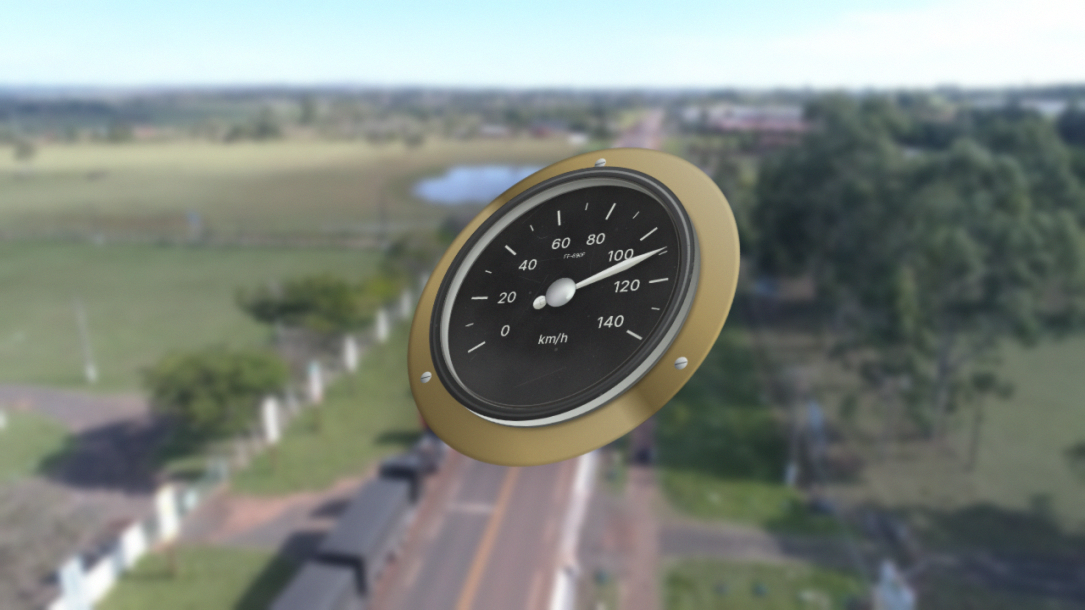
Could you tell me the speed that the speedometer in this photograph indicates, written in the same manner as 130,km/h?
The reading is 110,km/h
